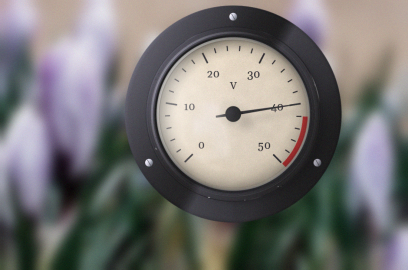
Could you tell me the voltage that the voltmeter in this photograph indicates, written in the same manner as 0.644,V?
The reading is 40,V
